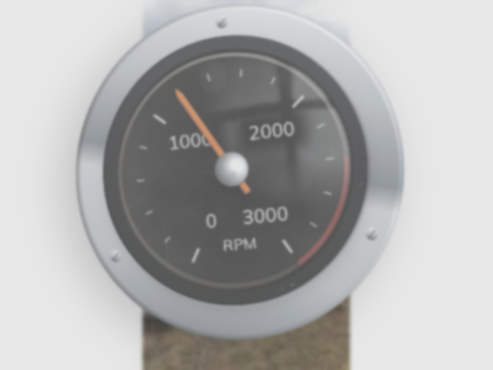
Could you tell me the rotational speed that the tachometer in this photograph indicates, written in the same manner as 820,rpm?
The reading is 1200,rpm
